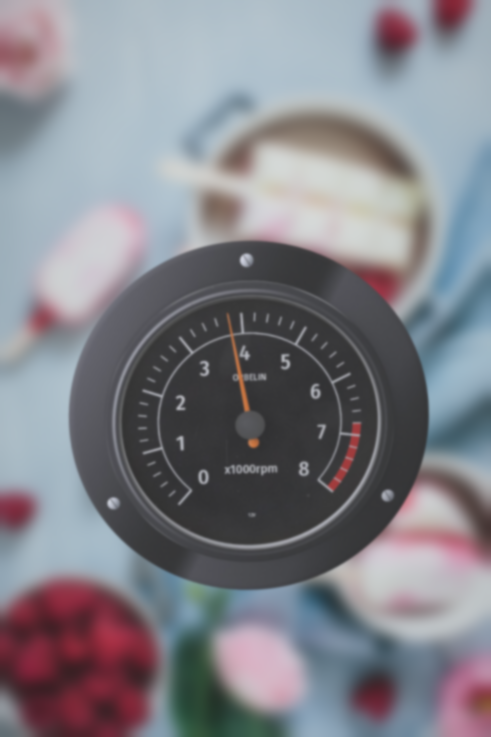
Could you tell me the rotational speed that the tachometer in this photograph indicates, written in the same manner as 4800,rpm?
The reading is 3800,rpm
